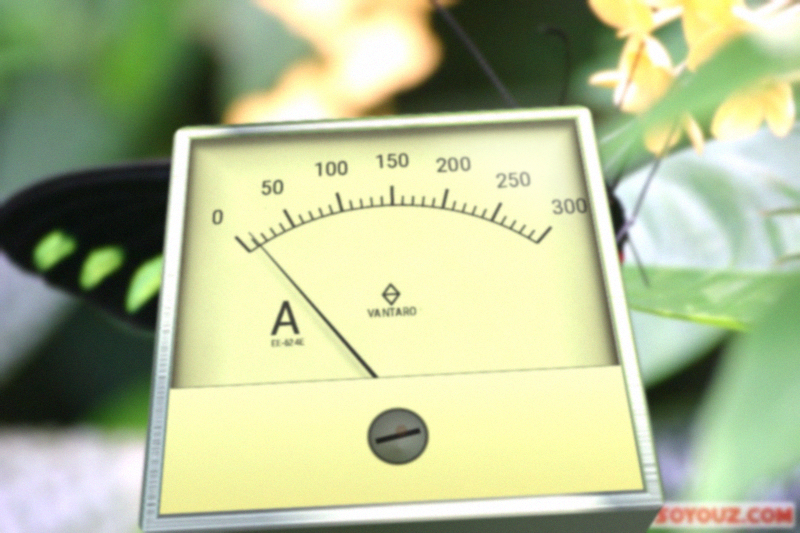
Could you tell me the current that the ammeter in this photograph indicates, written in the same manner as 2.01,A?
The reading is 10,A
